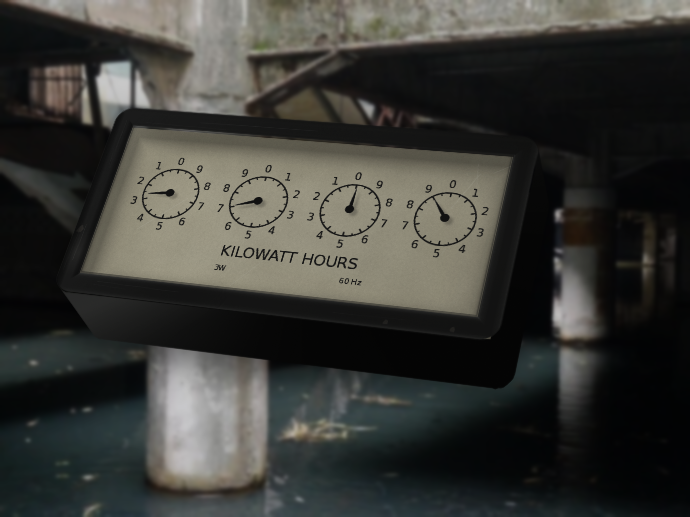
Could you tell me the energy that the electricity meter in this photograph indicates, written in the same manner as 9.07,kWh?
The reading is 2699,kWh
